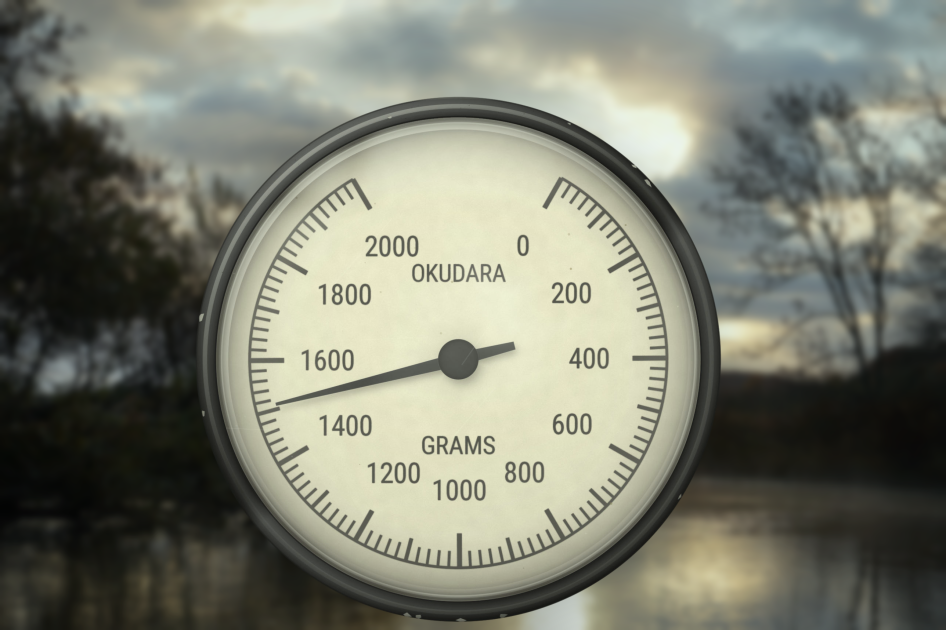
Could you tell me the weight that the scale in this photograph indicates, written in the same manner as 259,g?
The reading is 1510,g
